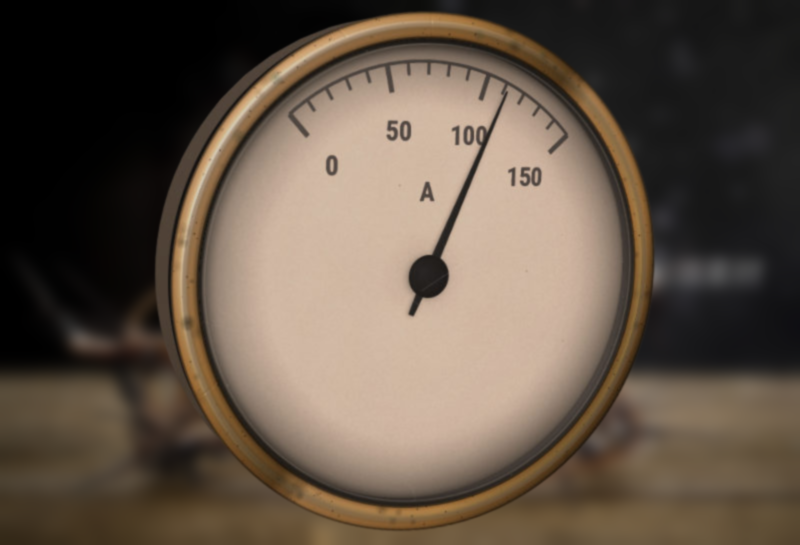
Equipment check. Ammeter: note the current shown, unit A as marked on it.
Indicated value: 110 A
